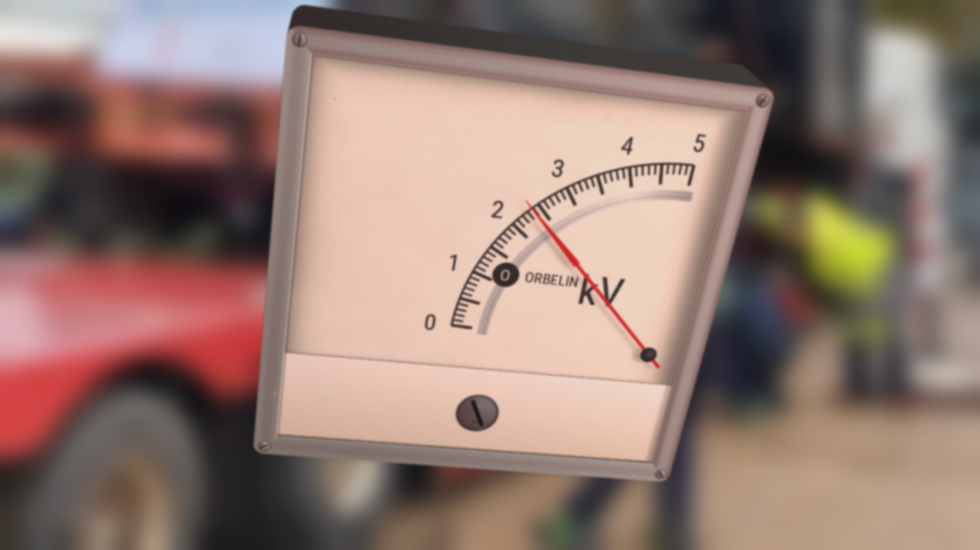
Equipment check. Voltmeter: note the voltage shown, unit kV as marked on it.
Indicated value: 2.4 kV
